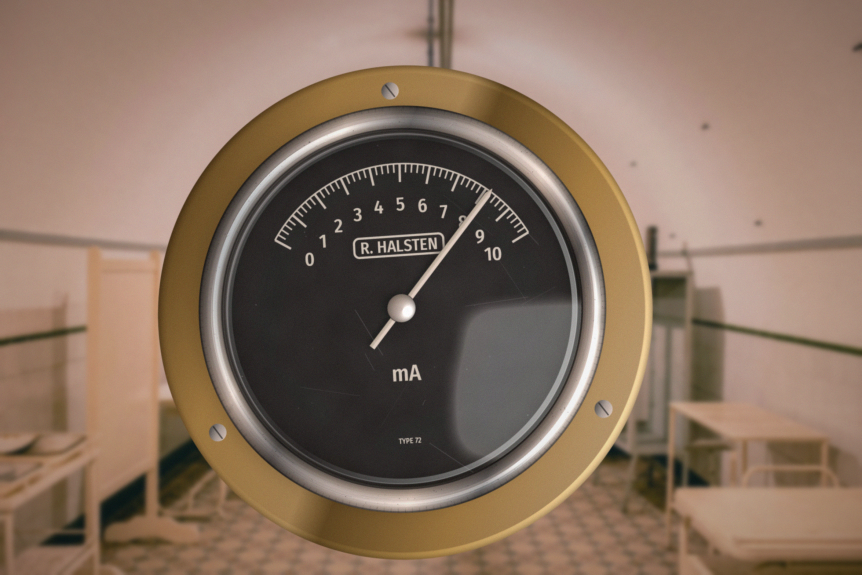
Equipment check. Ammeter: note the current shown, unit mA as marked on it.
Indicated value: 8.2 mA
